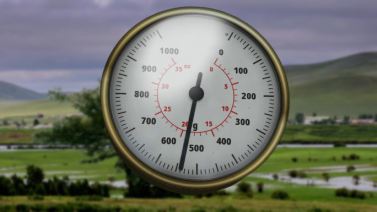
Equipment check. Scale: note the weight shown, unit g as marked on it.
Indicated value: 540 g
